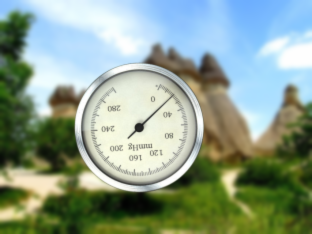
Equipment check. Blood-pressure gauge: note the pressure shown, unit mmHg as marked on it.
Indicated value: 20 mmHg
